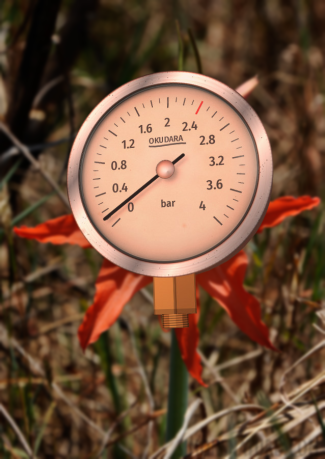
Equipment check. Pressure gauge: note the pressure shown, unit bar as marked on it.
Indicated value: 0.1 bar
